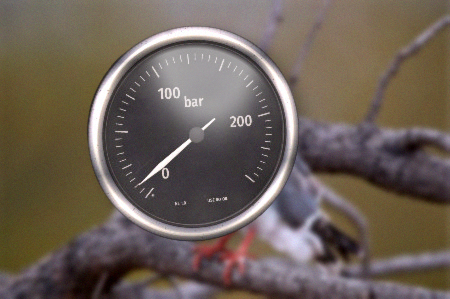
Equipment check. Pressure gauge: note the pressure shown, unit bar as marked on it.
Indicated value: 10 bar
